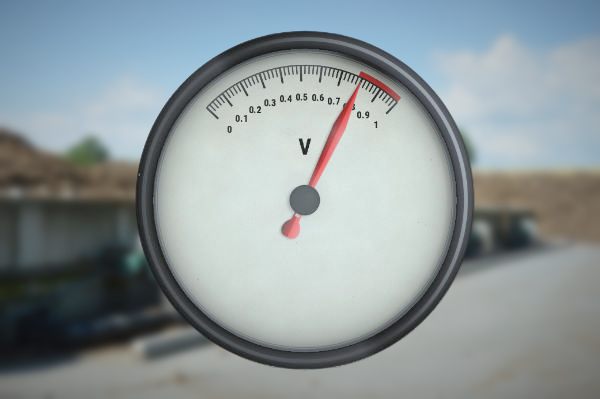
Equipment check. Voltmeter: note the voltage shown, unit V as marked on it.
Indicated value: 0.8 V
